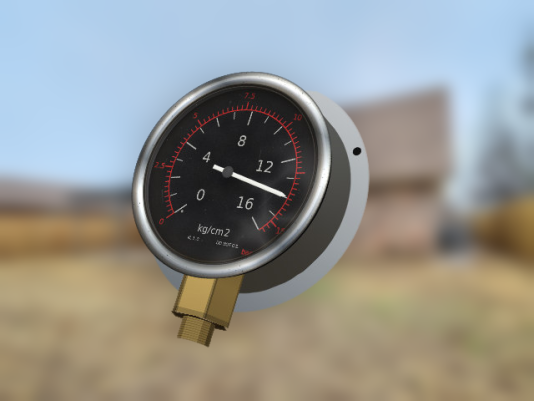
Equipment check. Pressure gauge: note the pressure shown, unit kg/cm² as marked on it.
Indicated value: 14 kg/cm²
